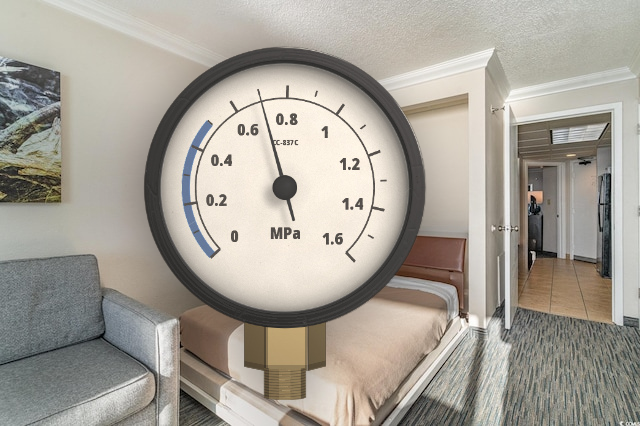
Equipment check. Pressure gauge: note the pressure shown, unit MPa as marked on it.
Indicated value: 0.7 MPa
